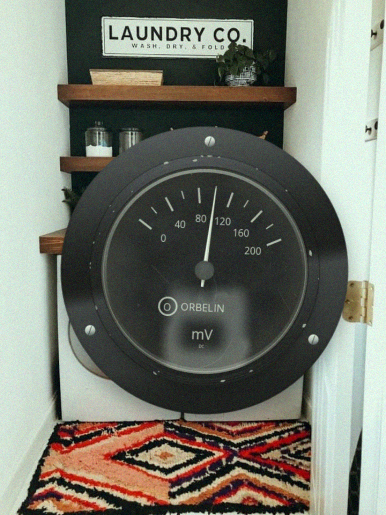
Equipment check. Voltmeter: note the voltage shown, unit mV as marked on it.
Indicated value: 100 mV
